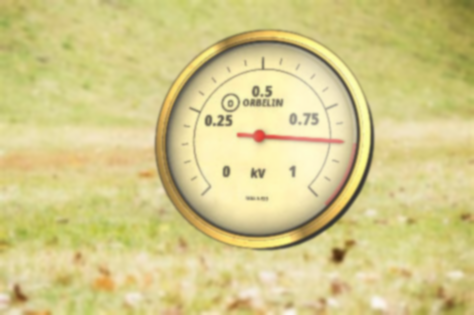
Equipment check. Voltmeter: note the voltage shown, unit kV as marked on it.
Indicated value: 0.85 kV
